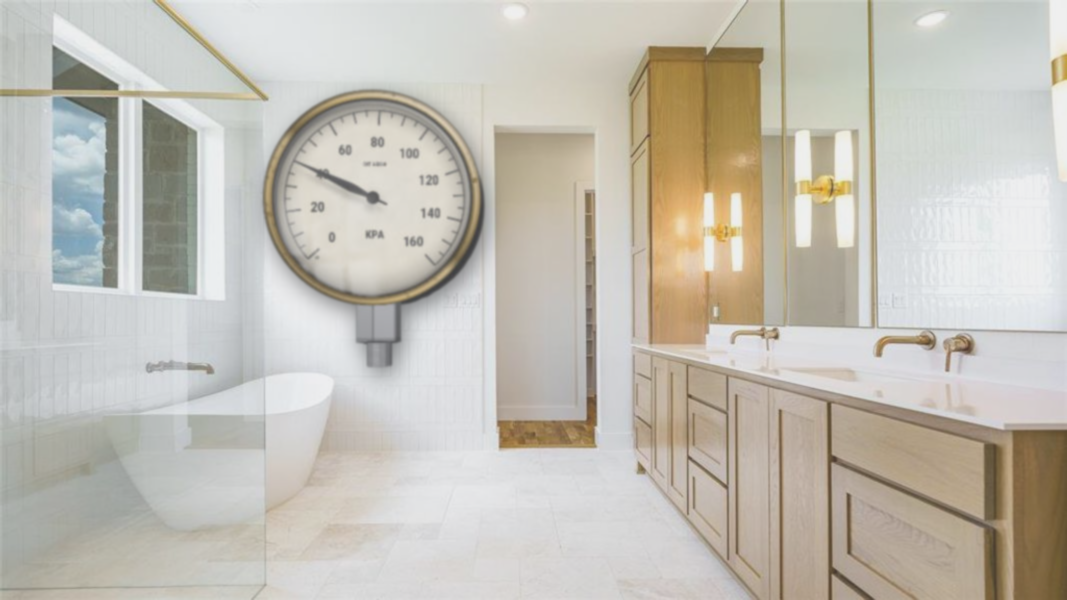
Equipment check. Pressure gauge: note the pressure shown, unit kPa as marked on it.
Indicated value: 40 kPa
